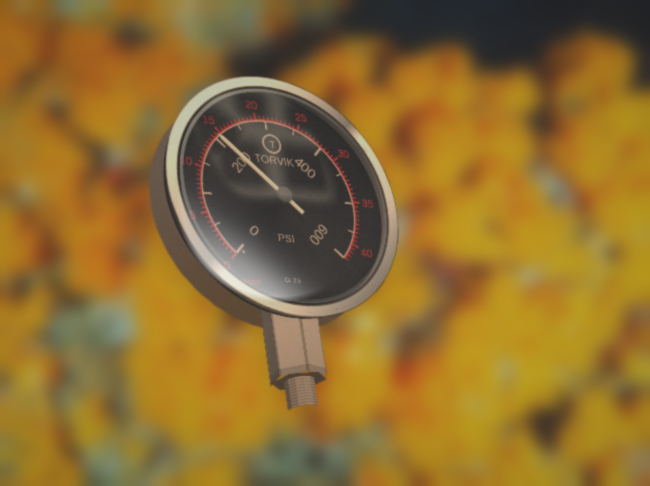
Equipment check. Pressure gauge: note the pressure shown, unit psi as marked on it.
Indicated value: 200 psi
